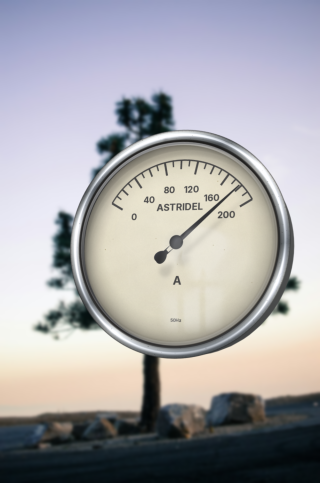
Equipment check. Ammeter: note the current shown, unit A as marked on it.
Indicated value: 180 A
